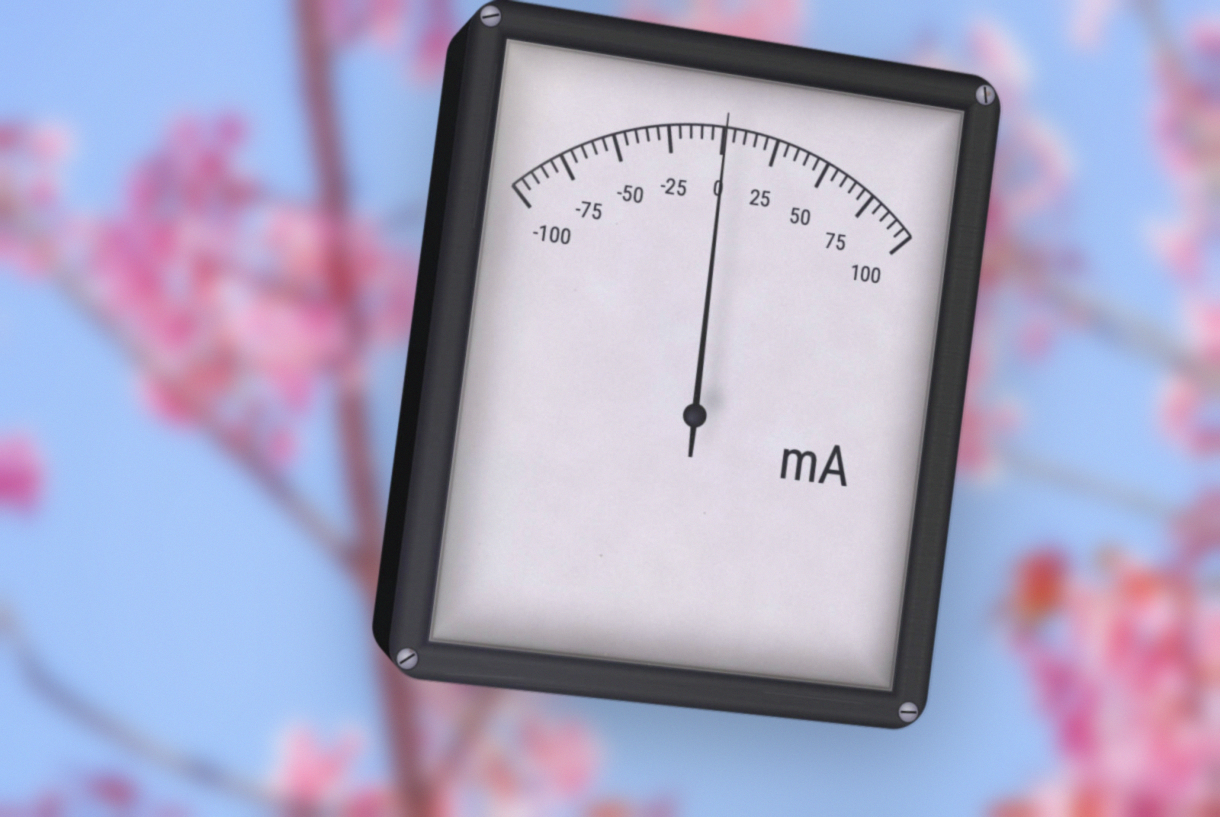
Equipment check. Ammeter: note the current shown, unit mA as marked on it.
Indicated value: 0 mA
